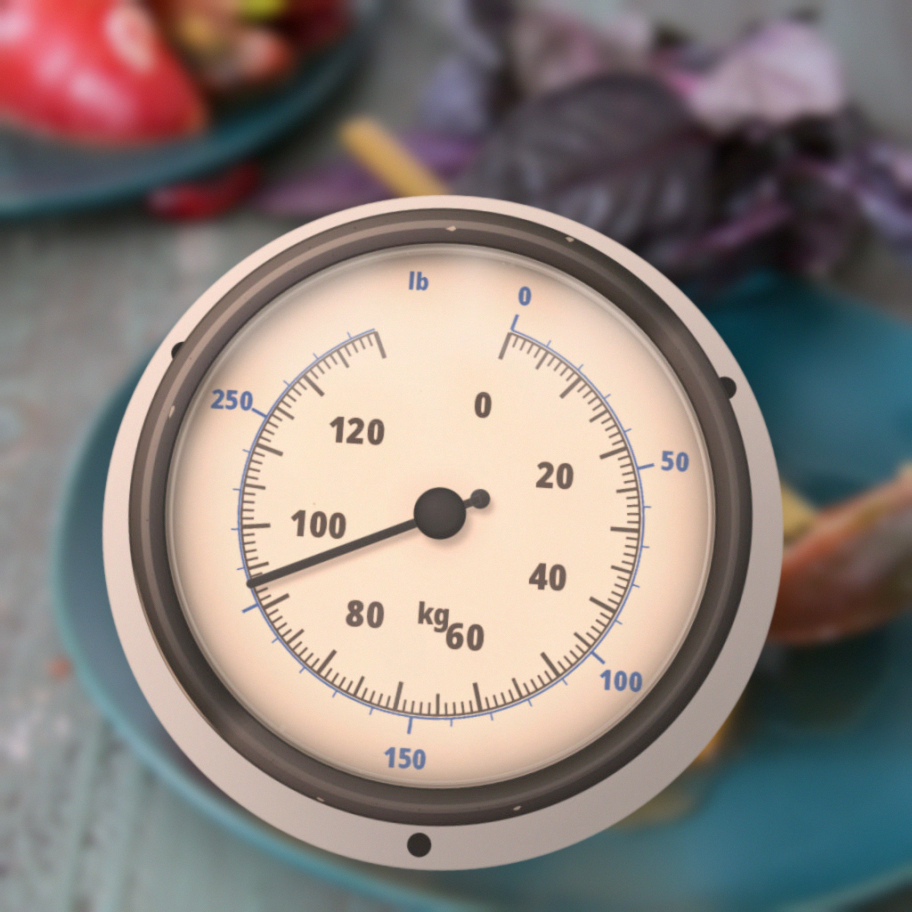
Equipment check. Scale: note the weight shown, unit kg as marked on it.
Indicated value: 93 kg
